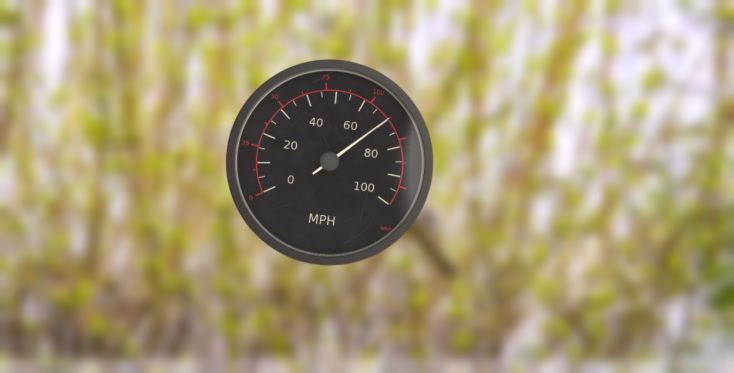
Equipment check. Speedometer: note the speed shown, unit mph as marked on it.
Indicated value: 70 mph
